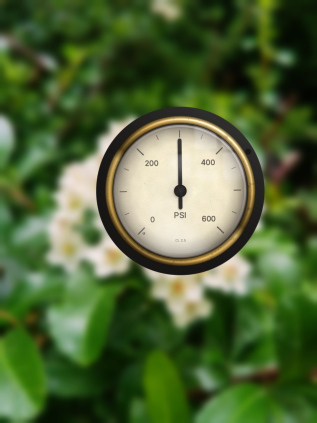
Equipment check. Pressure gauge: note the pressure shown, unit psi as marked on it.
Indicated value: 300 psi
